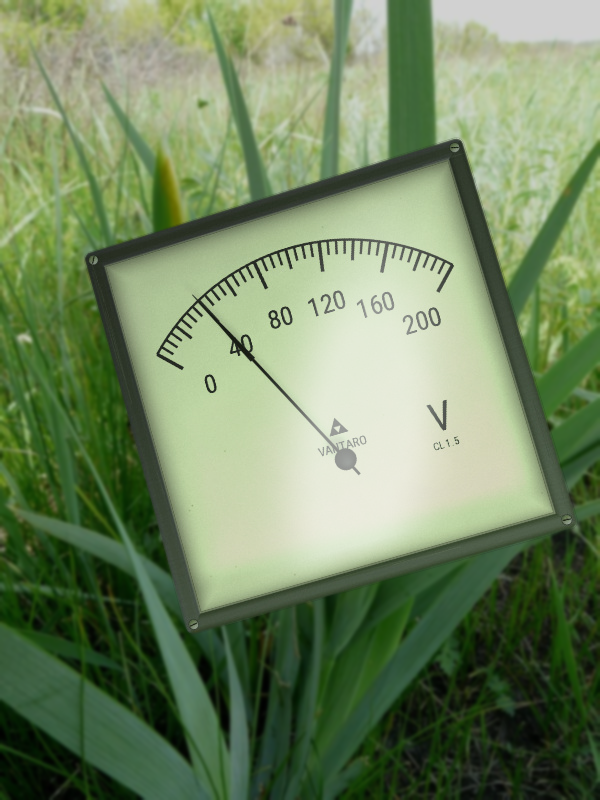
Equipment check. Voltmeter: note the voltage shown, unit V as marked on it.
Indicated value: 40 V
